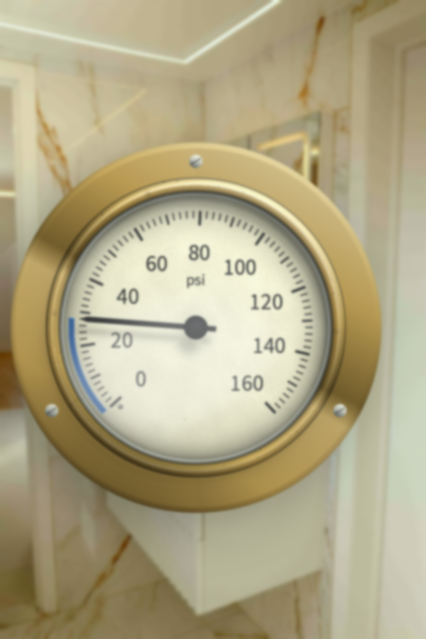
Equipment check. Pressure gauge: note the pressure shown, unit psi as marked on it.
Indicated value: 28 psi
